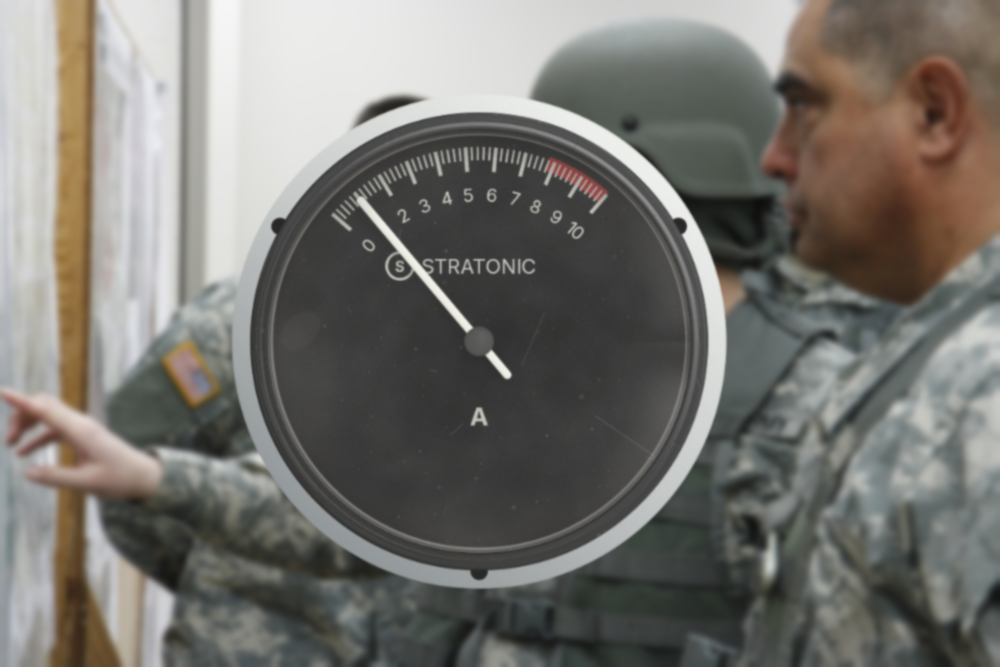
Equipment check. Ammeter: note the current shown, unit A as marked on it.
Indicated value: 1 A
